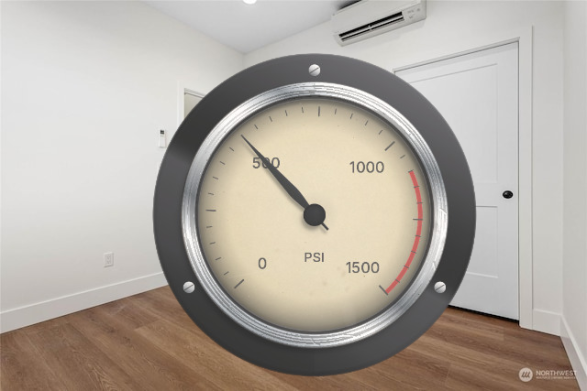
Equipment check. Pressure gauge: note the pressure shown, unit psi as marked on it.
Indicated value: 500 psi
